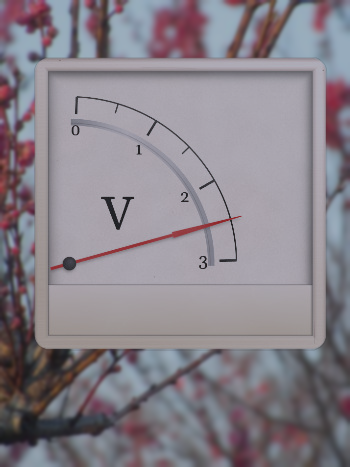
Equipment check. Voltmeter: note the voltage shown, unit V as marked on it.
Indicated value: 2.5 V
